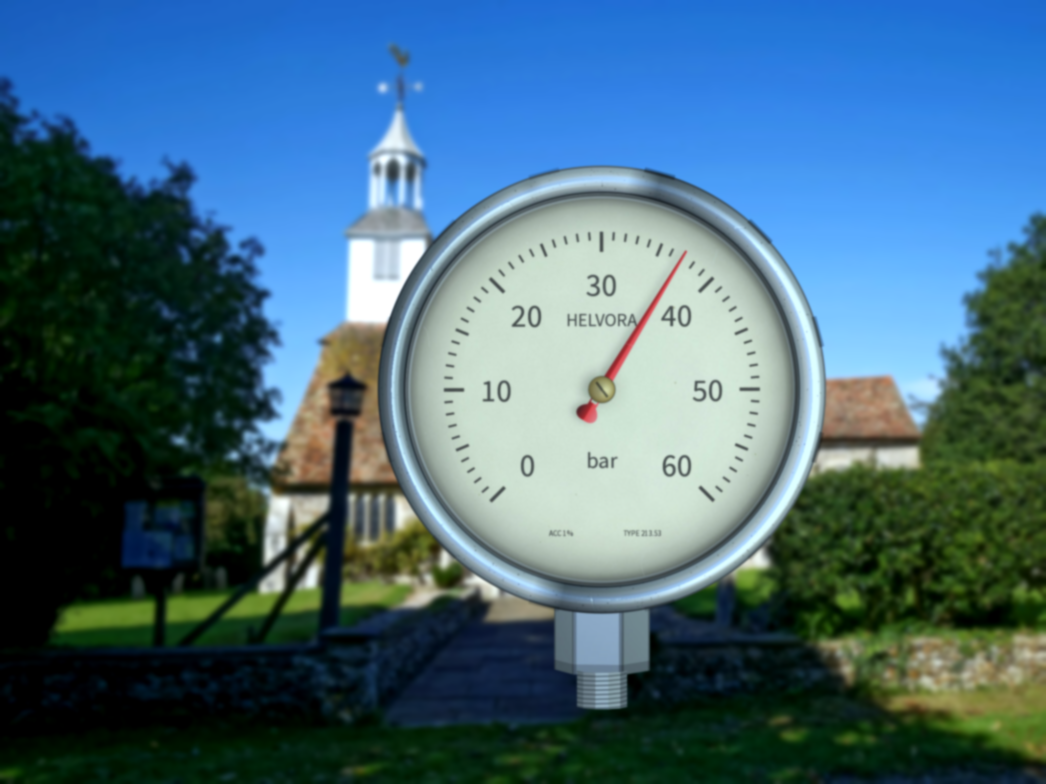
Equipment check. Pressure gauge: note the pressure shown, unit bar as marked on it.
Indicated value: 37 bar
